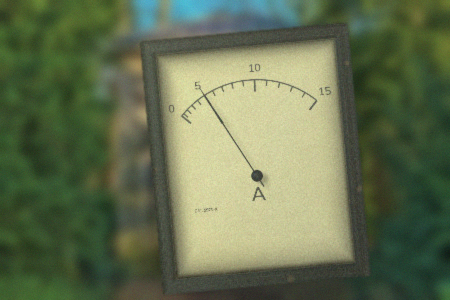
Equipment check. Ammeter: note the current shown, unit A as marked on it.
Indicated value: 5 A
